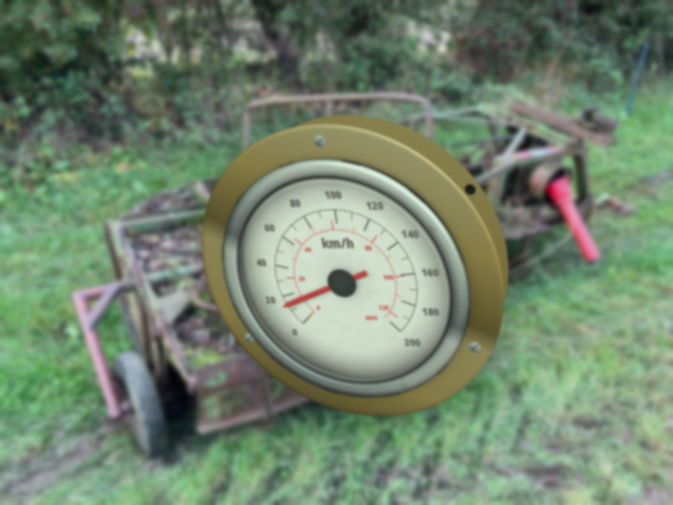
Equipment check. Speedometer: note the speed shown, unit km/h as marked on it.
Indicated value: 15 km/h
